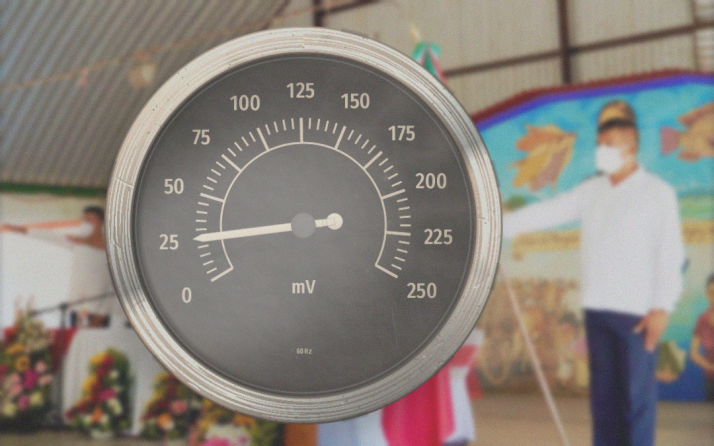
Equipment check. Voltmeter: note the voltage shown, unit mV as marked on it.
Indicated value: 25 mV
